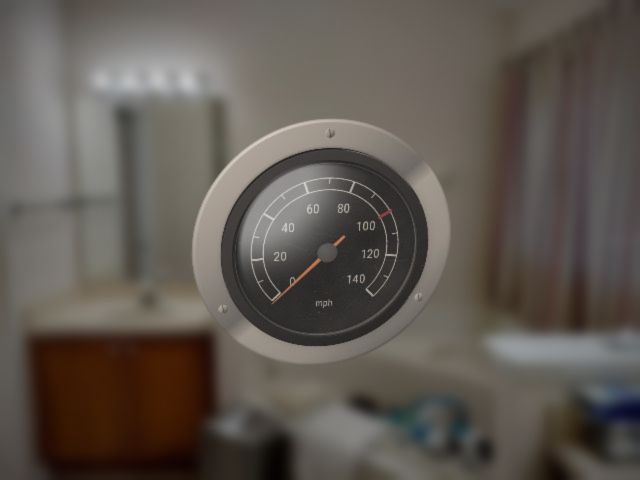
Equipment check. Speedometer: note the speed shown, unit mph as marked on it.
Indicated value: 0 mph
